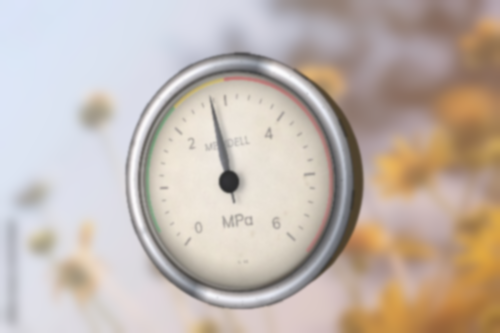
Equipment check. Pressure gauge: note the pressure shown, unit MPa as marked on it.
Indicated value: 2.8 MPa
